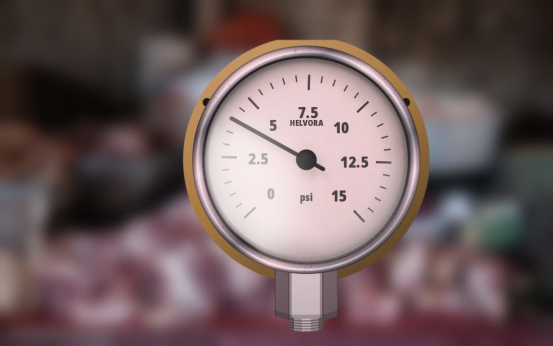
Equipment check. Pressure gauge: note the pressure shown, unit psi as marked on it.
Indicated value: 4 psi
